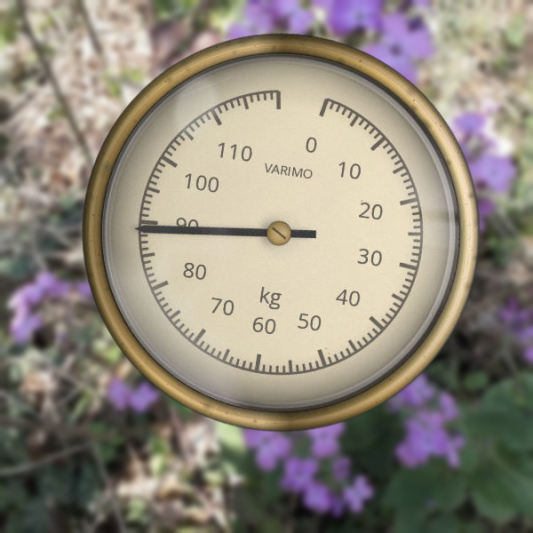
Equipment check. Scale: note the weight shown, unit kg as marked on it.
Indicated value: 89 kg
